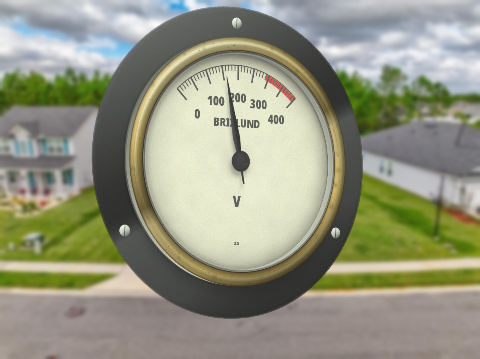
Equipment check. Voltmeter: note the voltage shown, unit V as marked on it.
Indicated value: 150 V
